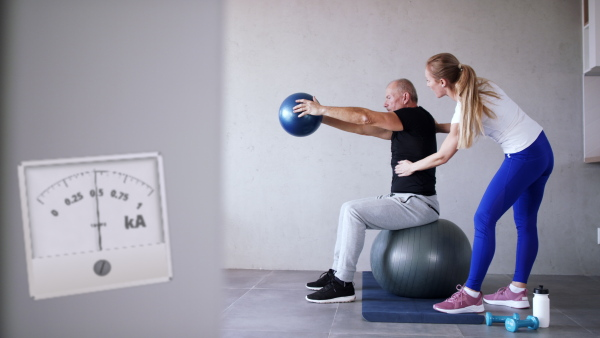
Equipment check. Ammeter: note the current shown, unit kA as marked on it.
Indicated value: 0.5 kA
